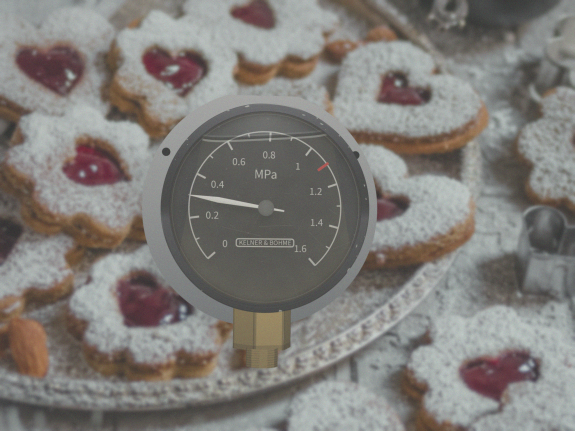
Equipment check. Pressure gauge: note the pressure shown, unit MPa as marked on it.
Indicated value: 0.3 MPa
